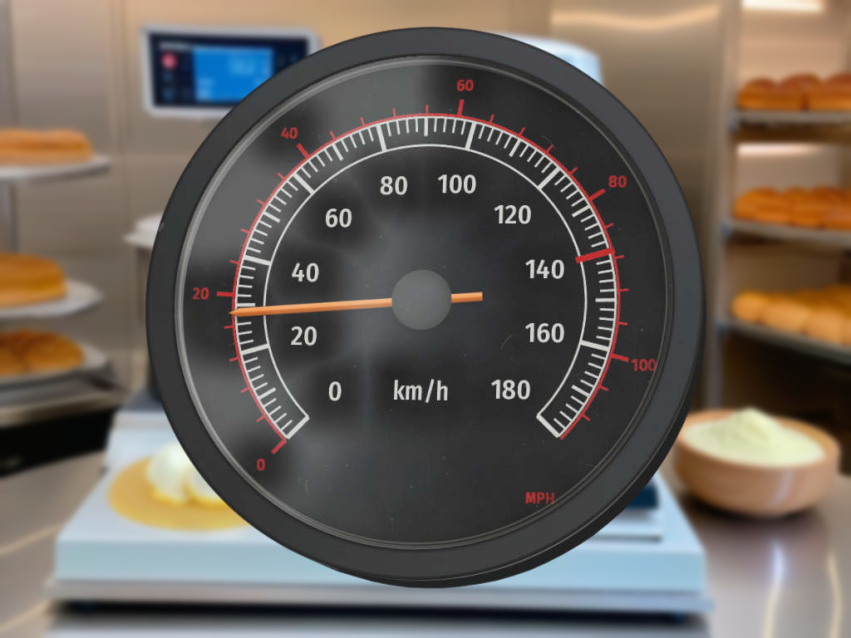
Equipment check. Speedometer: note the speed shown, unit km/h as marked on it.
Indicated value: 28 km/h
